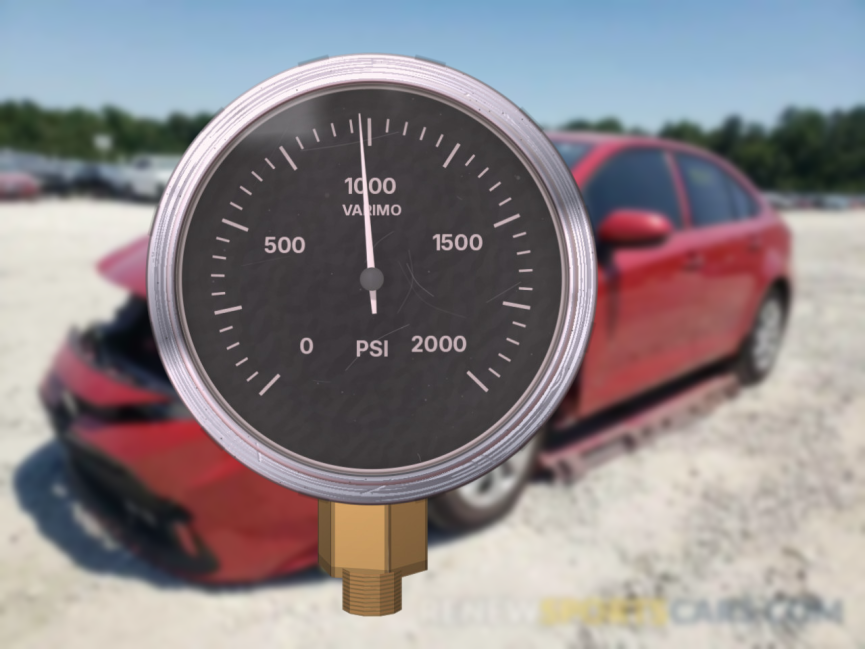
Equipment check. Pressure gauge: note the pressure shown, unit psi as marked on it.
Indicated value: 975 psi
